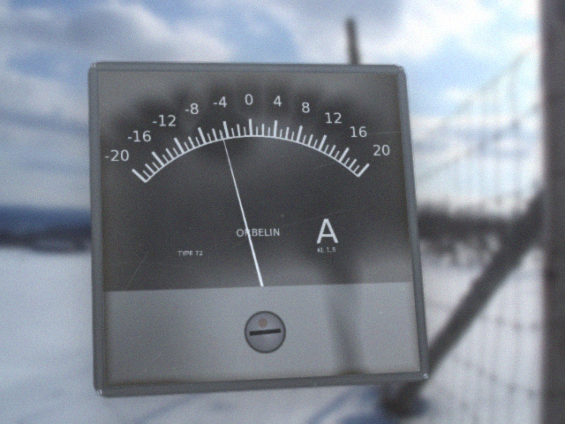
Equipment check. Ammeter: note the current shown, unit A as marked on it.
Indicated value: -5 A
